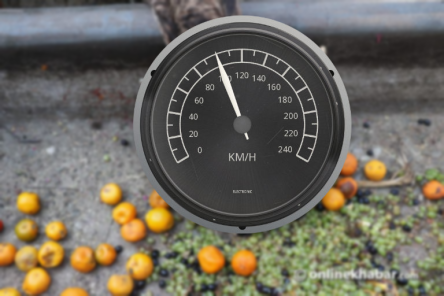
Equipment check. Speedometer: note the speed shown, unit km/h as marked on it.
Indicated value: 100 km/h
